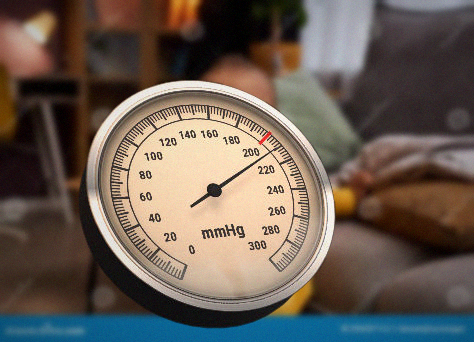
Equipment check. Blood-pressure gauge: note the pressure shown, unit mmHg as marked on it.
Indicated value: 210 mmHg
